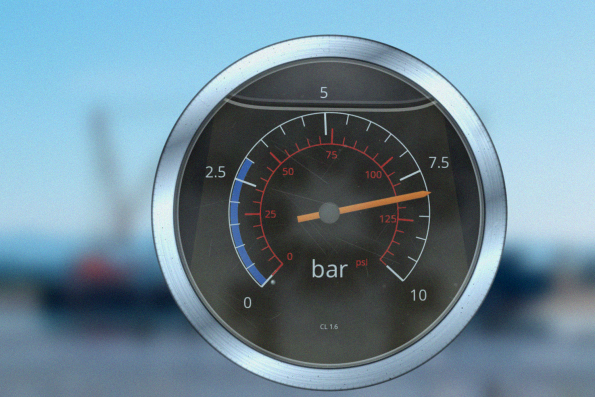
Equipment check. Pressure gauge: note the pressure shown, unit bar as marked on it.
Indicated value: 8 bar
